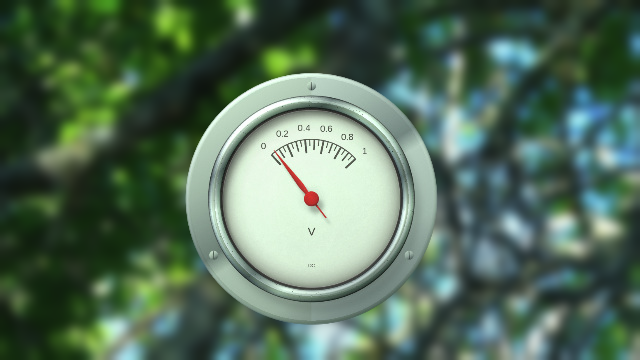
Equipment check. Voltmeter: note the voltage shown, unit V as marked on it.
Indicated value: 0.05 V
